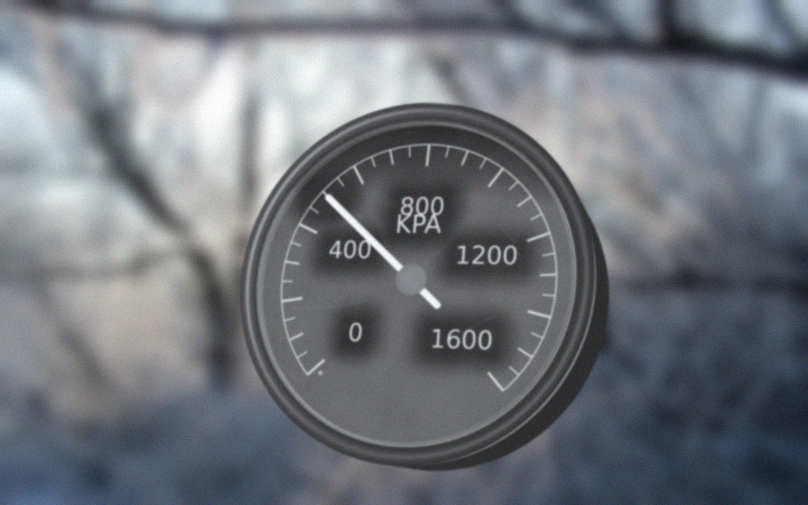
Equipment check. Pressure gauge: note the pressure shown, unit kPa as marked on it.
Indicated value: 500 kPa
